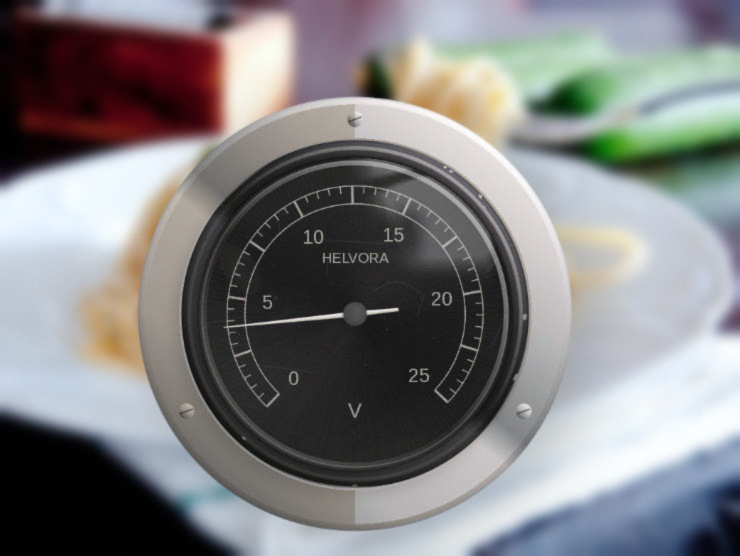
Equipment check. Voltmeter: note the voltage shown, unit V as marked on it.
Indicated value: 3.75 V
